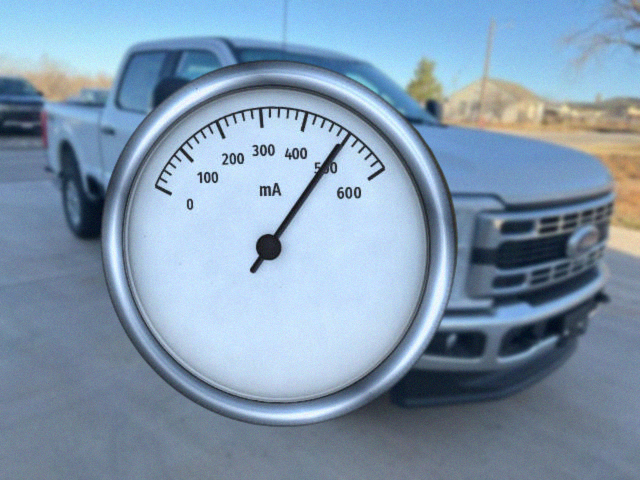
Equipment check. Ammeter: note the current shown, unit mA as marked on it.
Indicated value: 500 mA
